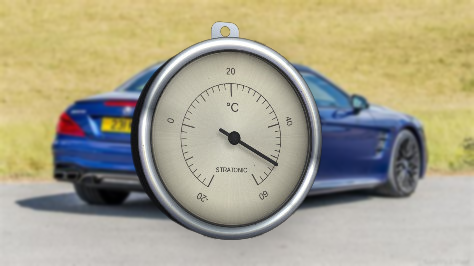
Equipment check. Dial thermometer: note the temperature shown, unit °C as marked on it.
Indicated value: 52 °C
